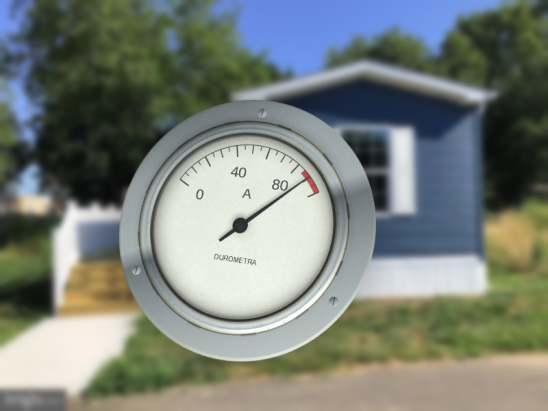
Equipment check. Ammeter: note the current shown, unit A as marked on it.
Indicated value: 90 A
